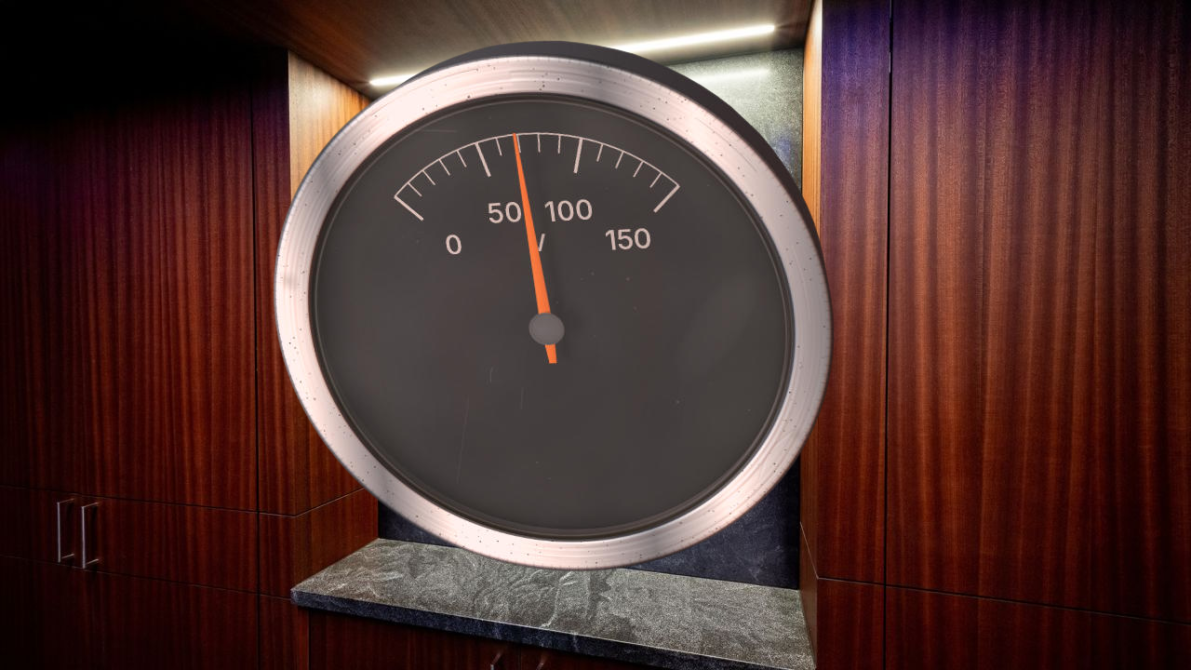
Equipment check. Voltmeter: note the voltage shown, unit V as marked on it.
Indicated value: 70 V
